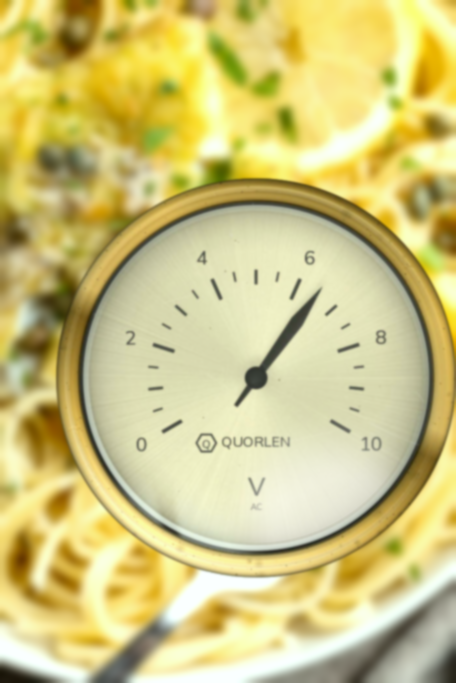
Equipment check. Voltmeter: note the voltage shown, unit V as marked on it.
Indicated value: 6.5 V
